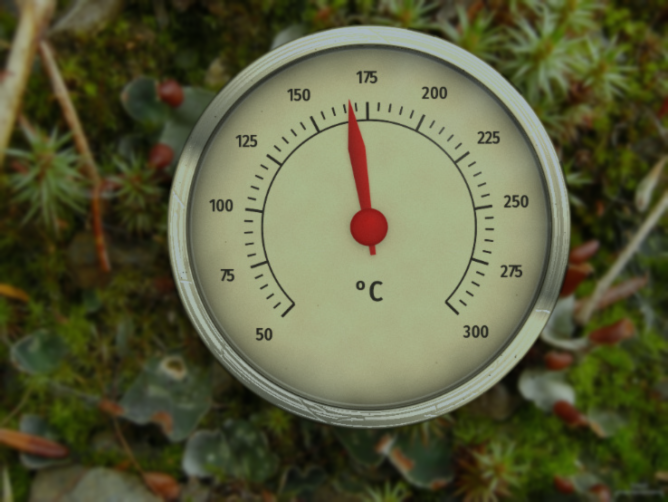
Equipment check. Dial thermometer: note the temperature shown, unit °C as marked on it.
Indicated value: 167.5 °C
